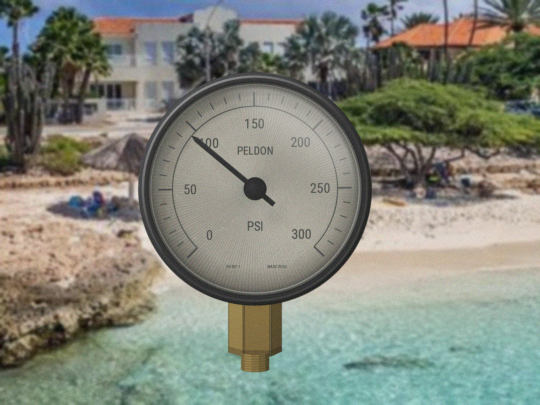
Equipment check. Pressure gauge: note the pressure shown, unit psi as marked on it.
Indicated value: 95 psi
